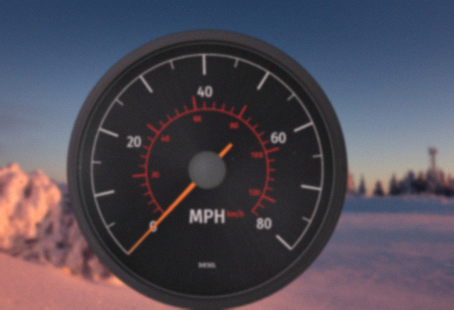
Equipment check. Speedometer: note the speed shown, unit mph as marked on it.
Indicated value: 0 mph
